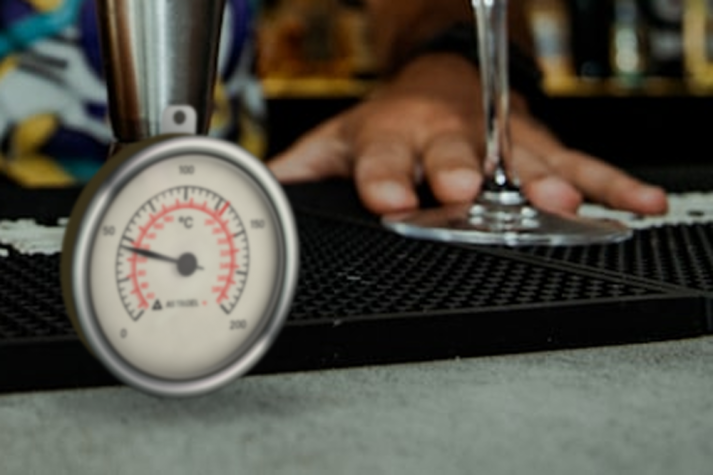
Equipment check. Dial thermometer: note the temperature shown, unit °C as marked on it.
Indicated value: 45 °C
